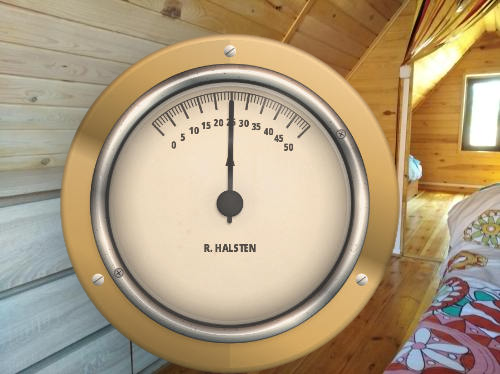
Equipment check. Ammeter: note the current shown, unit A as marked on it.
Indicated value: 25 A
